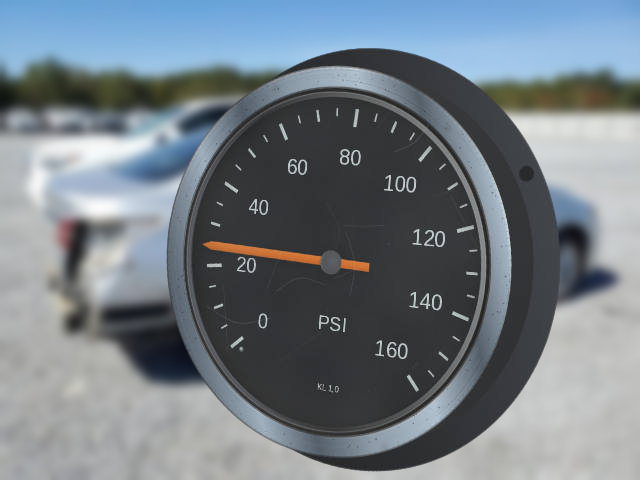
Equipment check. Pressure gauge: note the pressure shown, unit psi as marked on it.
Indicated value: 25 psi
